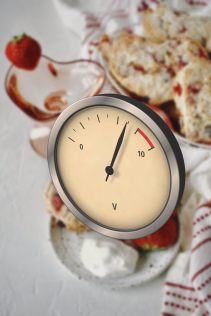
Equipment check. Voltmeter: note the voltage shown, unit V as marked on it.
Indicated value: 7 V
